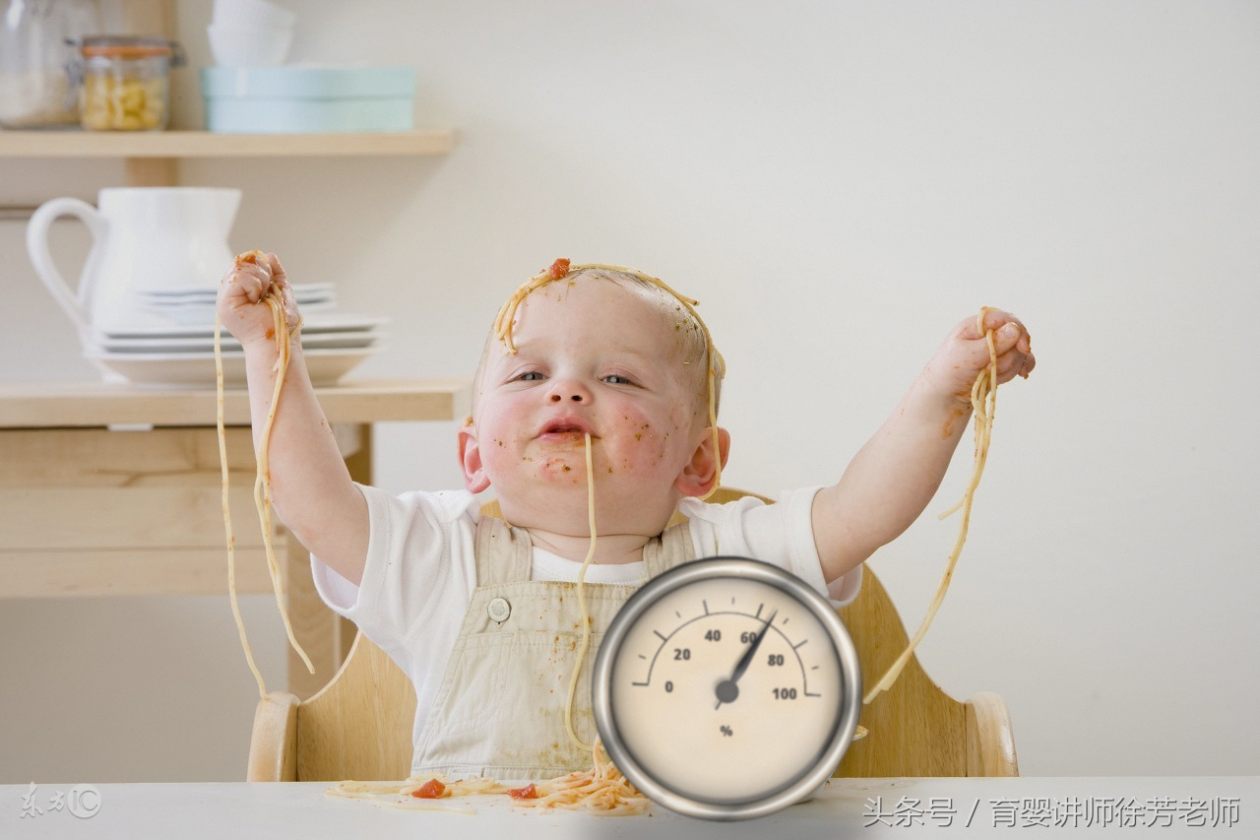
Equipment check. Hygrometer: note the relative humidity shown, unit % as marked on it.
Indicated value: 65 %
